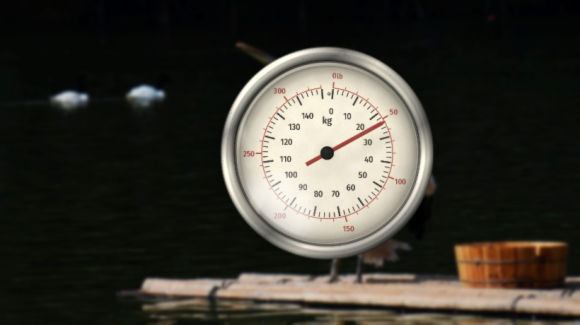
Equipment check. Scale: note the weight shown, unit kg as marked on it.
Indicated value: 24 kg
